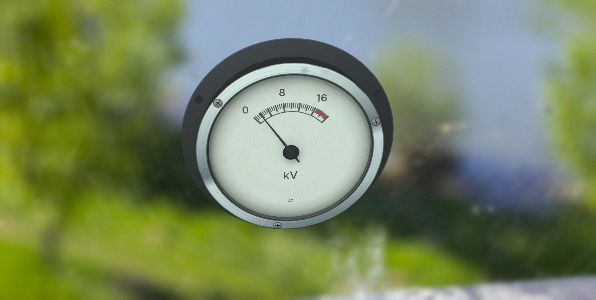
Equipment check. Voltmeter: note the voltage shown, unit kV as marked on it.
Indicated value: 2 kV
